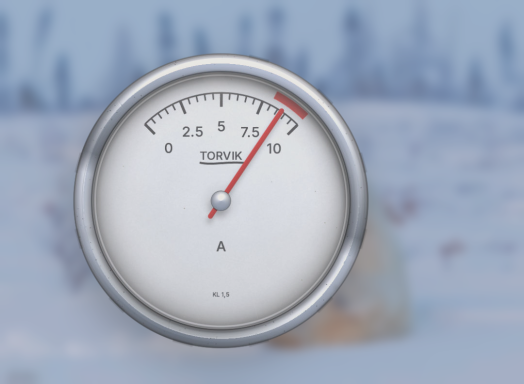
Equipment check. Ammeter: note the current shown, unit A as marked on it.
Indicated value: 8.75 A
